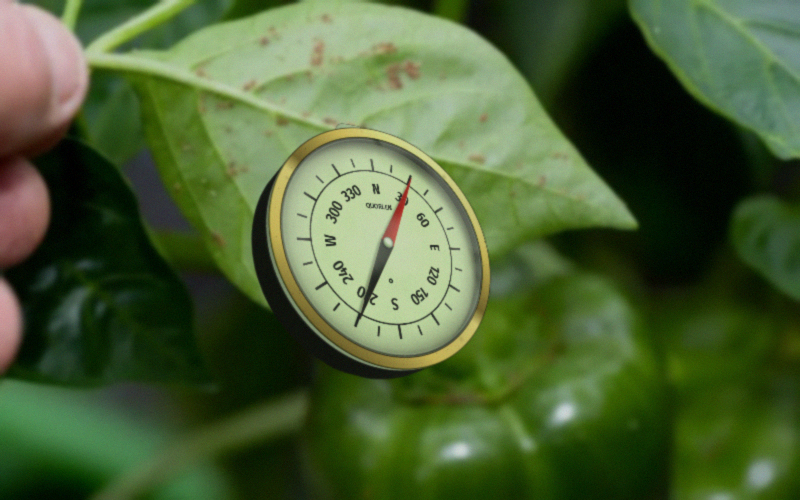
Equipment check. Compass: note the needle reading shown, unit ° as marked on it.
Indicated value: 30 °
